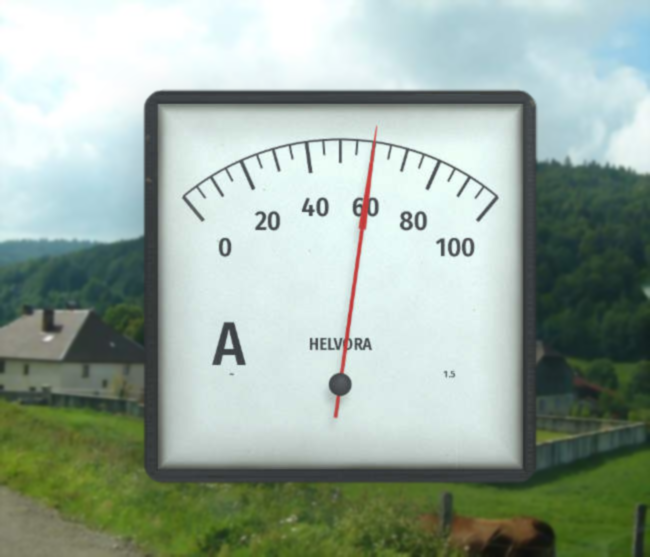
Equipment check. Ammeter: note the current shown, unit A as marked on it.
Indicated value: 60 A
